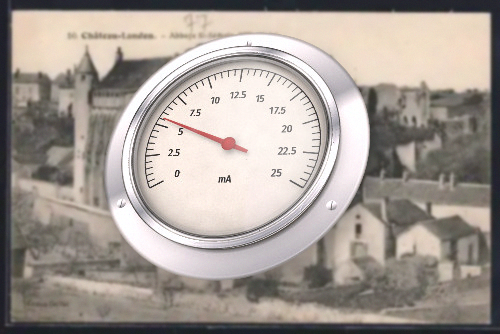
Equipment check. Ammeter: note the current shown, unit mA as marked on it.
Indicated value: 5.5 mA
